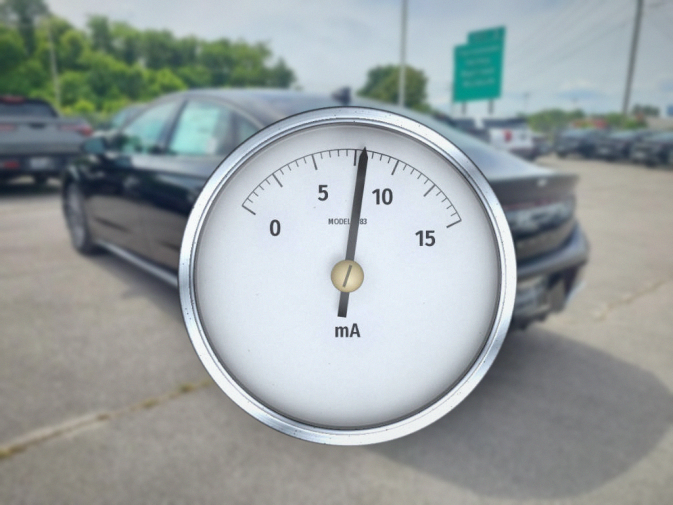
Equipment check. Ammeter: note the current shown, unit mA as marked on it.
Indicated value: 8 mA
